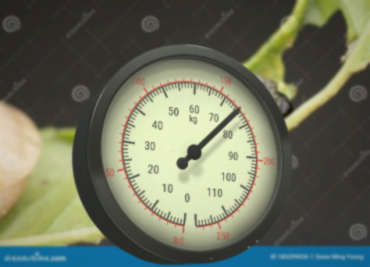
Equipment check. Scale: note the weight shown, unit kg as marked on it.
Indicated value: 75 kg
